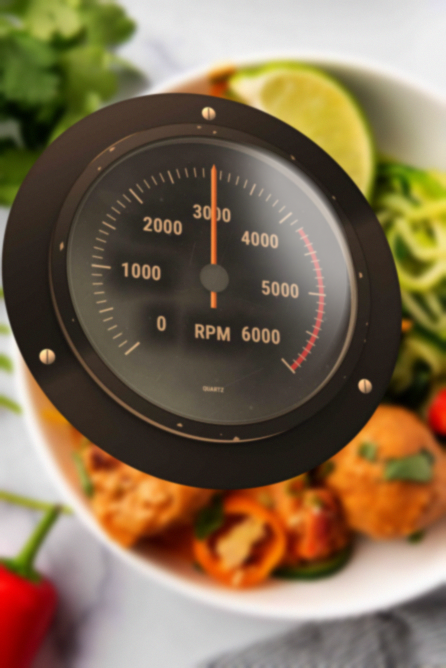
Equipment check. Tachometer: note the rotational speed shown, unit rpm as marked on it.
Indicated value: 3000 rpm
